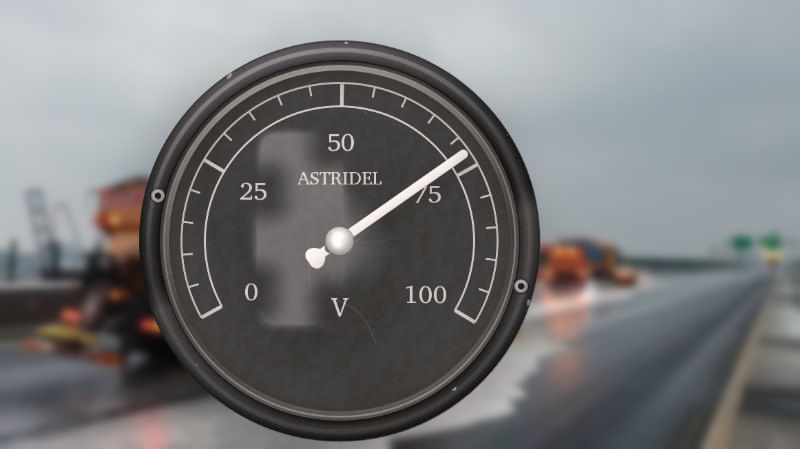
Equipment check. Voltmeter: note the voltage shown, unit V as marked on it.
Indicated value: 72.5 V
